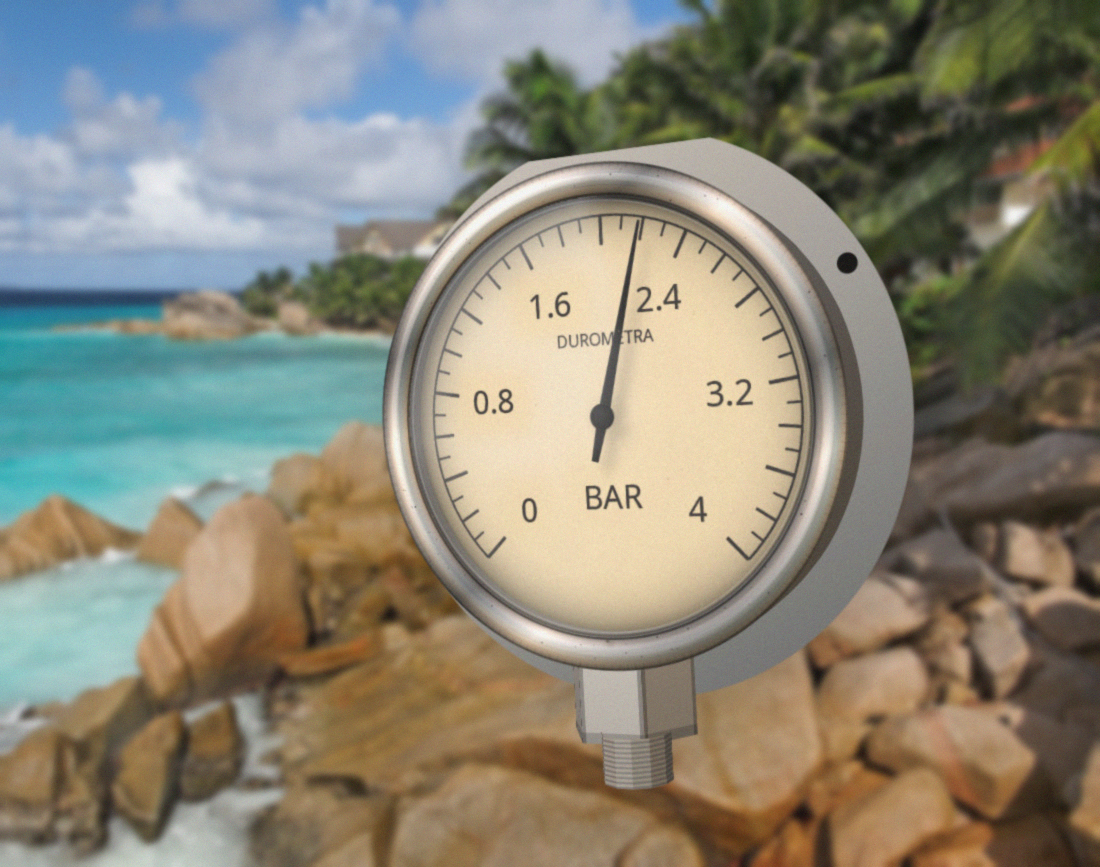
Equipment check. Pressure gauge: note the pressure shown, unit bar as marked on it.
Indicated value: 2.2 bar
